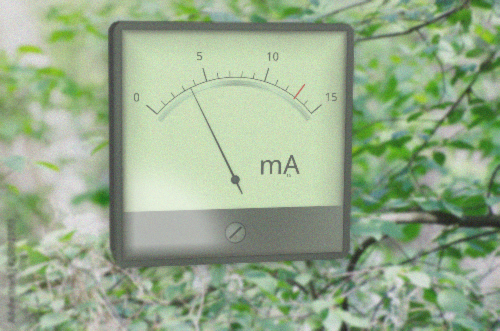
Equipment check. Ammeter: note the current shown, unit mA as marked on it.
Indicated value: 3.5 mA
